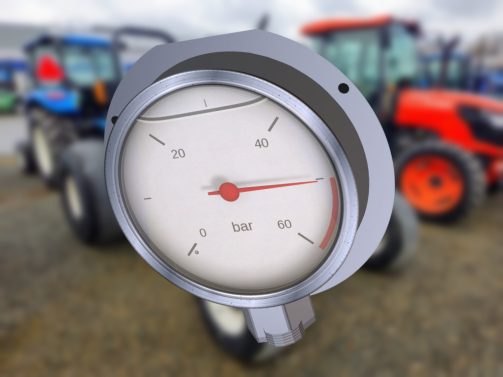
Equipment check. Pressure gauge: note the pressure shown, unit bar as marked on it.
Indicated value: 50 bar
